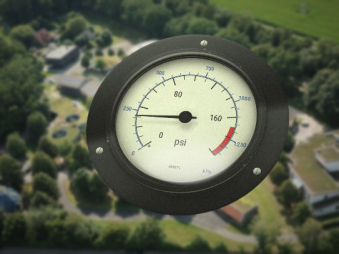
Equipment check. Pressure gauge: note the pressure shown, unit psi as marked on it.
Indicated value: 30 psi
